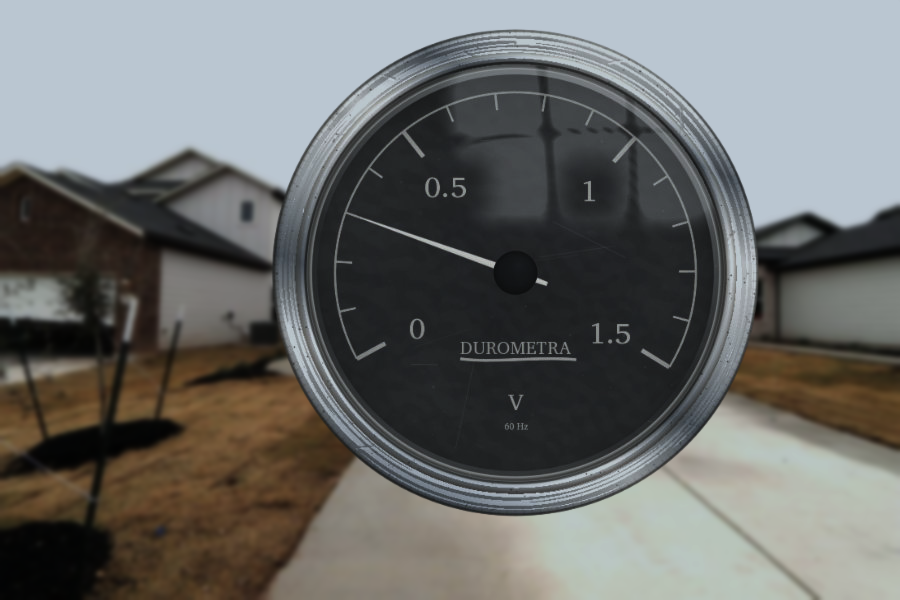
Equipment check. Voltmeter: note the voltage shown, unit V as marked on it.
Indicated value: 0.3 V
